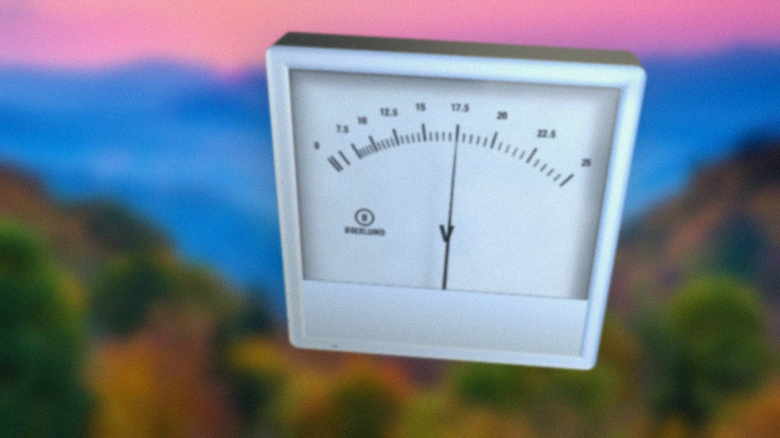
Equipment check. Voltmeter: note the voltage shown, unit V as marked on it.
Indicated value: 17.5 V
